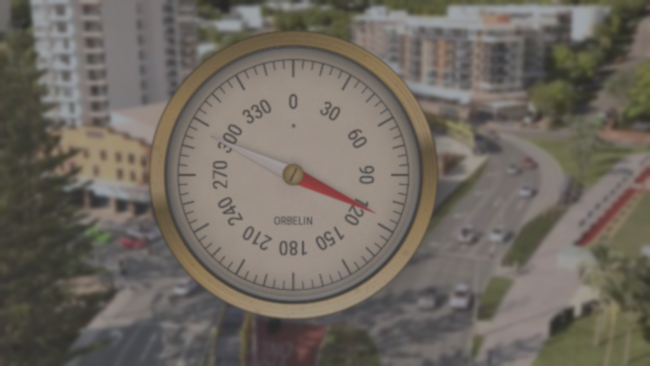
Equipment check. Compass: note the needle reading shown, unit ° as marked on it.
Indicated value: 115 °
